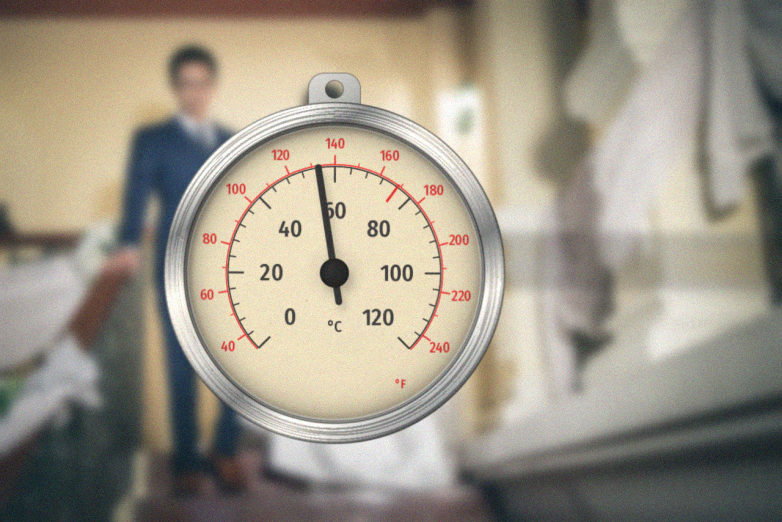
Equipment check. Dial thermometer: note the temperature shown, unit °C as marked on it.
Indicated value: 56 °C
